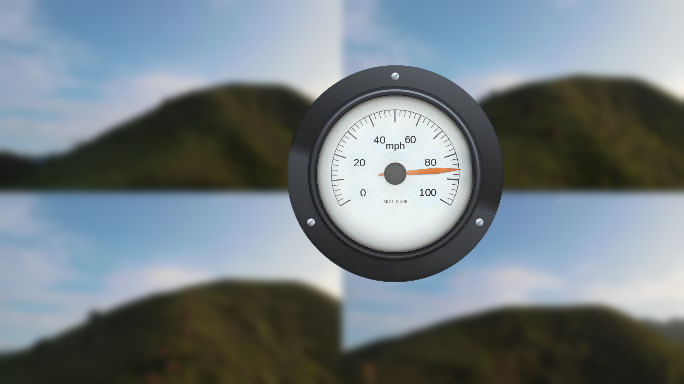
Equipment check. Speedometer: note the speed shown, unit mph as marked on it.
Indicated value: 86 mph
